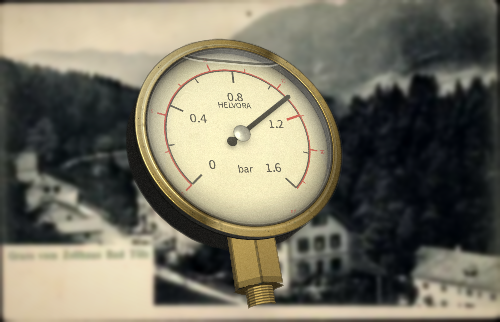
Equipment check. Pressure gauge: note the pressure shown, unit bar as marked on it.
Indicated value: 1.1 bar
